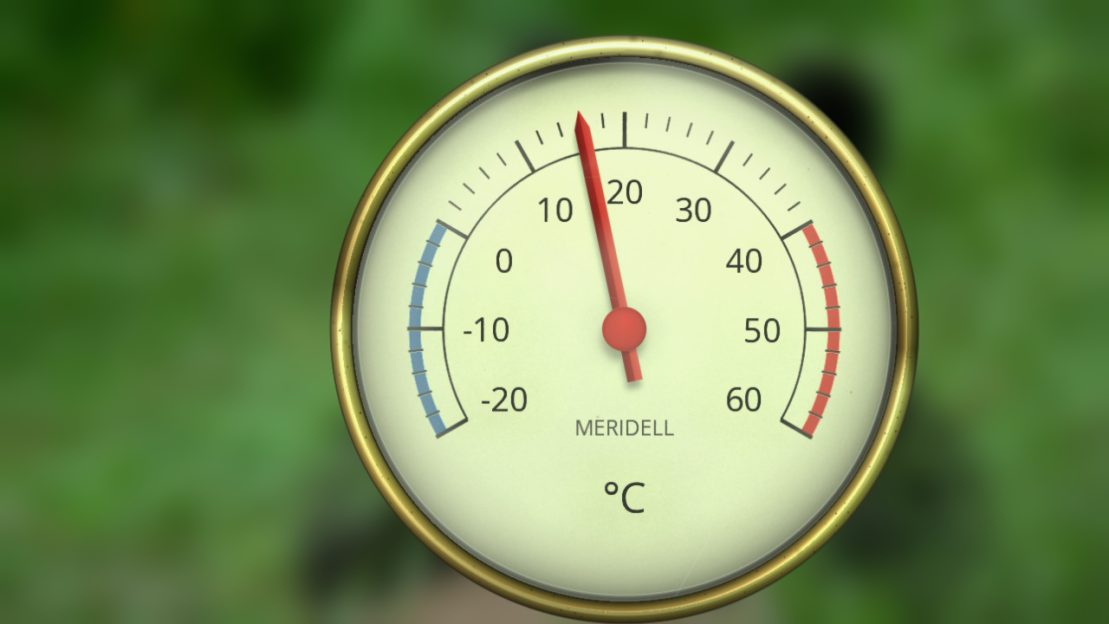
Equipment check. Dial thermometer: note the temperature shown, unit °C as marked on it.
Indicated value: 16 °C
